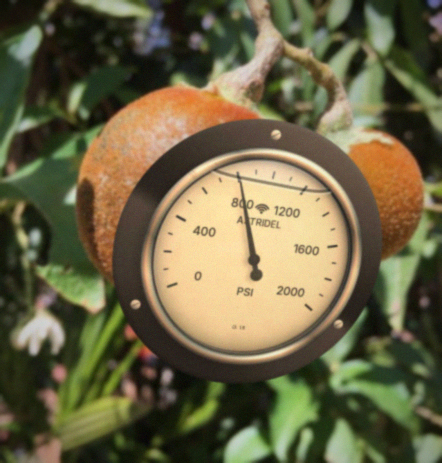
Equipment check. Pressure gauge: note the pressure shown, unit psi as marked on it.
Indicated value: 800 psi
